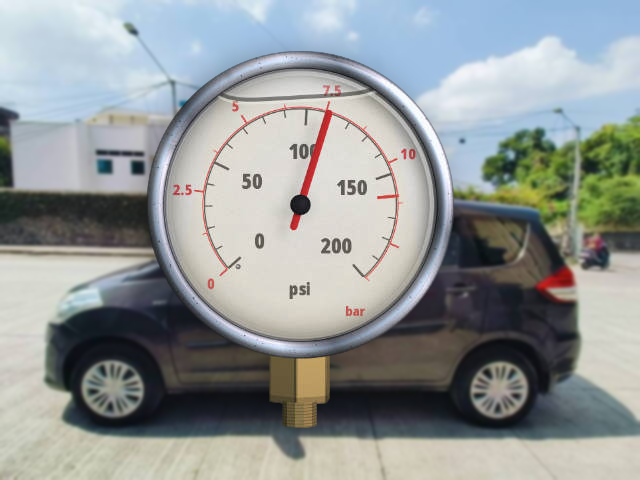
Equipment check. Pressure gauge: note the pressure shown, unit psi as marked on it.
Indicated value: 110 psi
